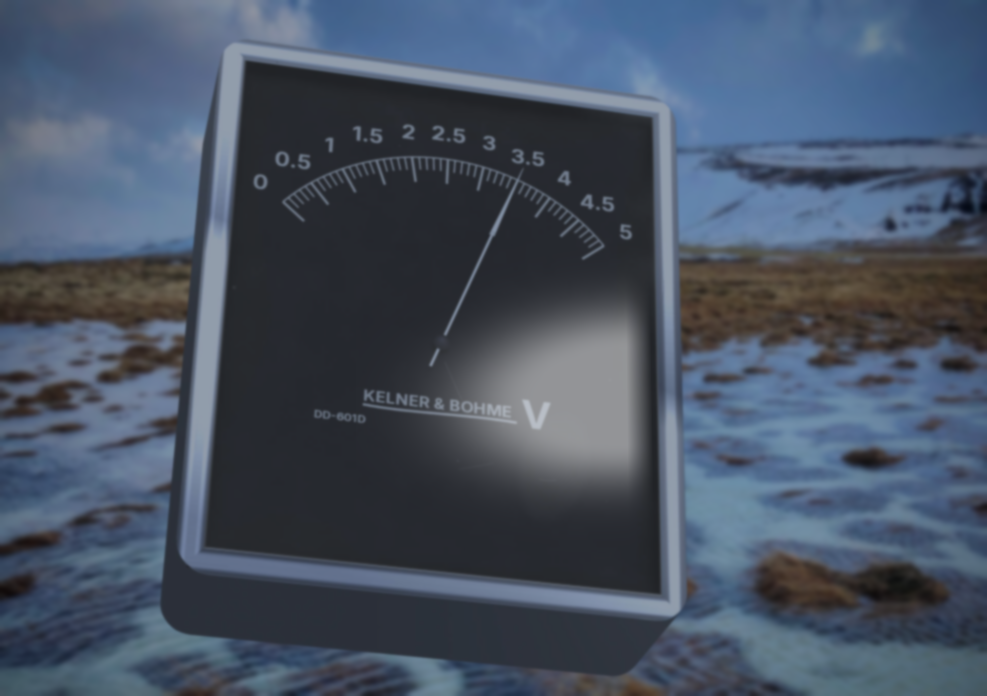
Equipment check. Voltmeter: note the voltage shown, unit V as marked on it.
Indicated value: 3.5 V
